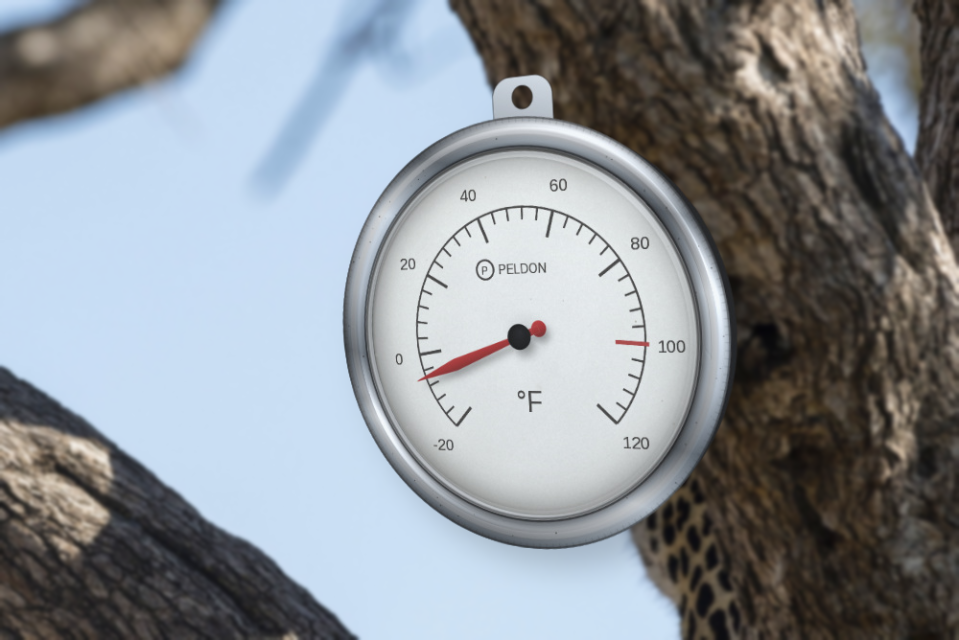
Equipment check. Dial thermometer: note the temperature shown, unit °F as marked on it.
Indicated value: -6 °F
